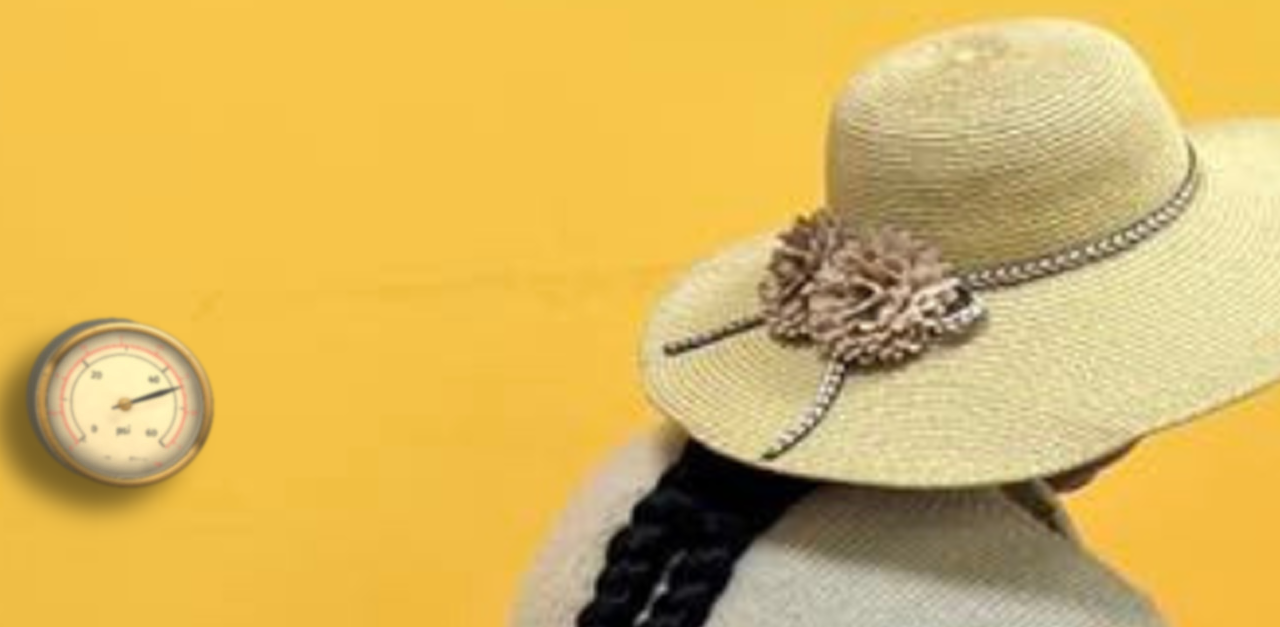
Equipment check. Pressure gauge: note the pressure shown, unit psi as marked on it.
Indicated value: 45 psi
